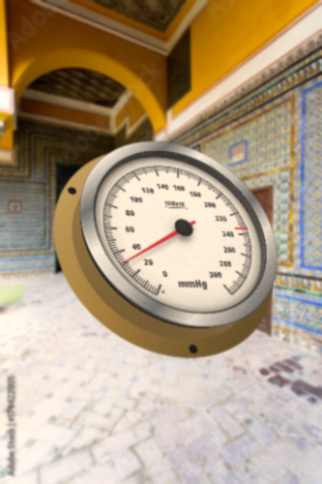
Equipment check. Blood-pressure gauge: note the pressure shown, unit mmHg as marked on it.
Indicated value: 30 mmHg
